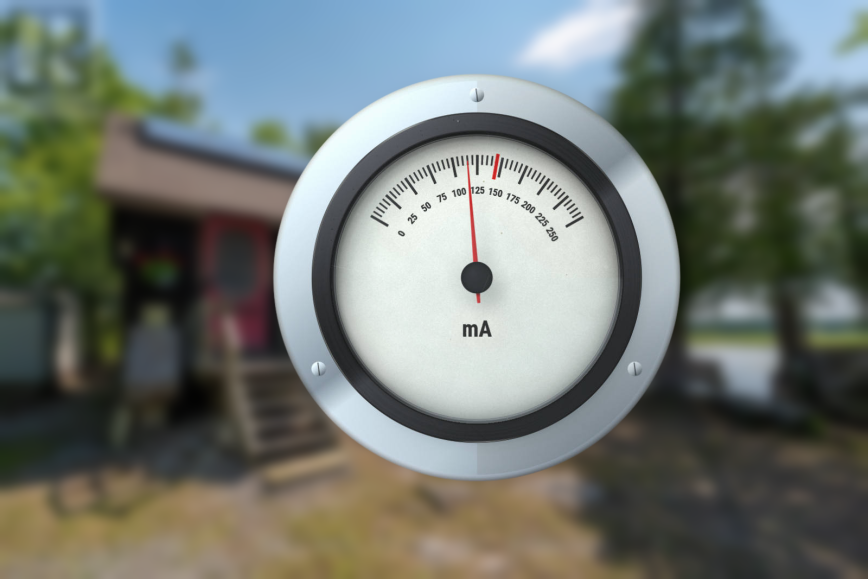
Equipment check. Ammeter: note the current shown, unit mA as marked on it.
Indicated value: 115 mA
